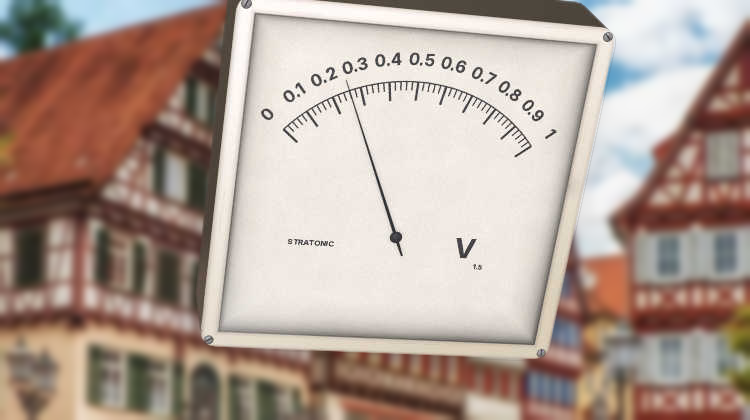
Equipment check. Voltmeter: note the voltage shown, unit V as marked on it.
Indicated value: 0.26 V
